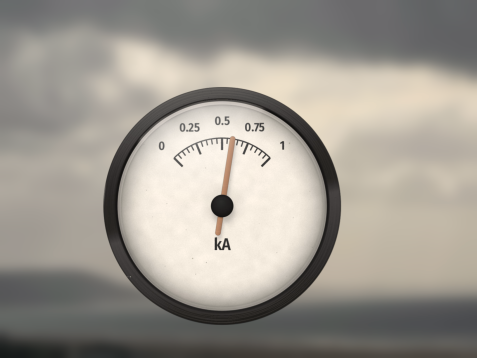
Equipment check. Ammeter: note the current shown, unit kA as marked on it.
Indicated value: 0.6 kA
